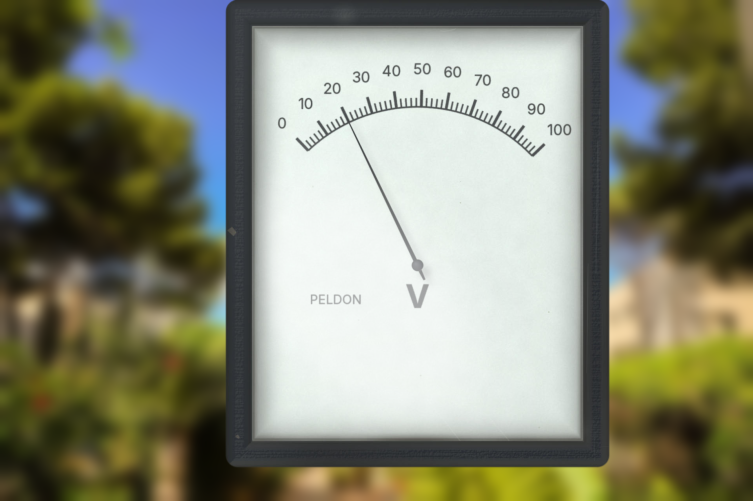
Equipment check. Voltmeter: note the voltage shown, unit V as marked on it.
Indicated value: 20 V
